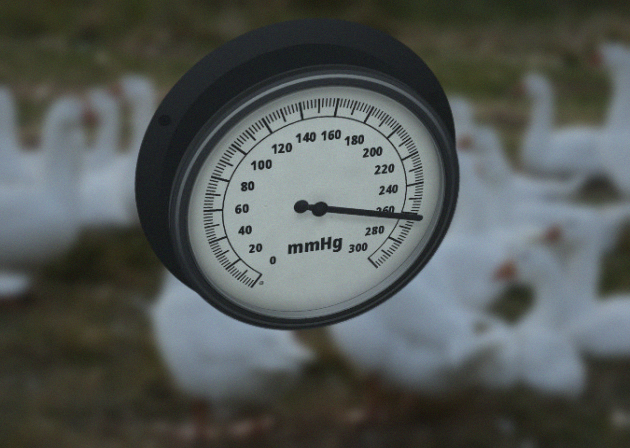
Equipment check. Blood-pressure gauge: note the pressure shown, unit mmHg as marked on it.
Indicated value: 260 mmHg
